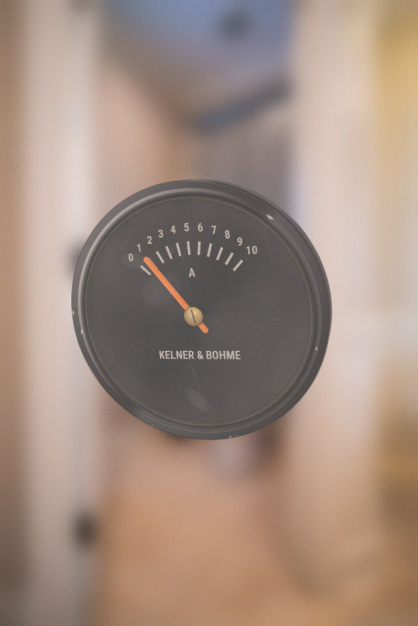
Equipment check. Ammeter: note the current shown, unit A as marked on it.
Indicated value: 1 A
